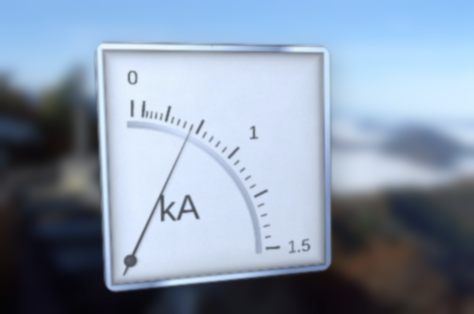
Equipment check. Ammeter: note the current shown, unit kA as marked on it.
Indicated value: 0.7 kA
